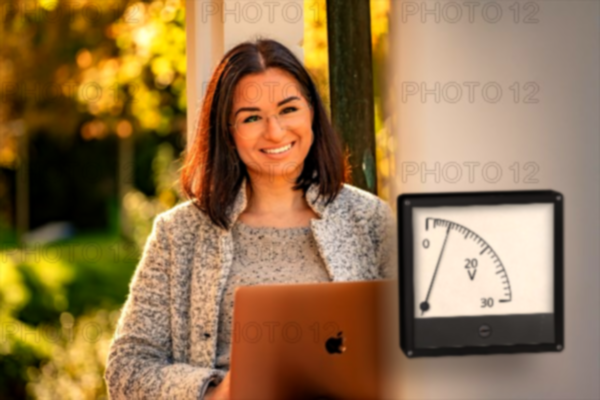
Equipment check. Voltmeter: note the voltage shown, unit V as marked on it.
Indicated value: 10 V
